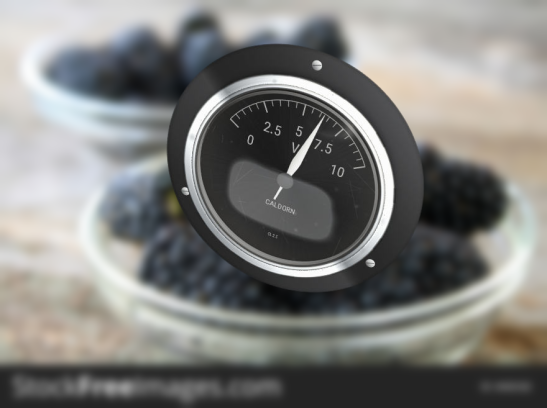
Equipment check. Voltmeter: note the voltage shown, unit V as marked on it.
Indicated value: 6.25 V
